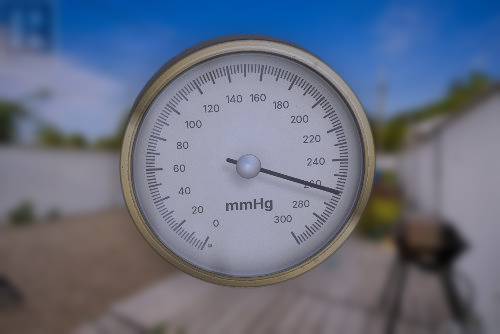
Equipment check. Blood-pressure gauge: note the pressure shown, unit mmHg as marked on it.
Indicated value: 260 mmHg
